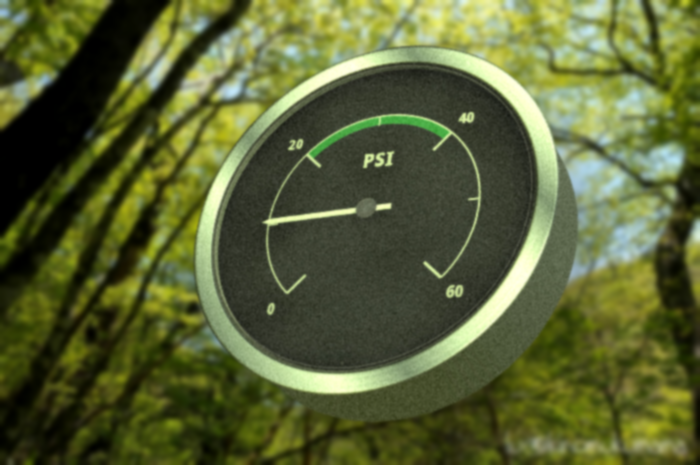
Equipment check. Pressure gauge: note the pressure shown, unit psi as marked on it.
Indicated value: 10 psi
